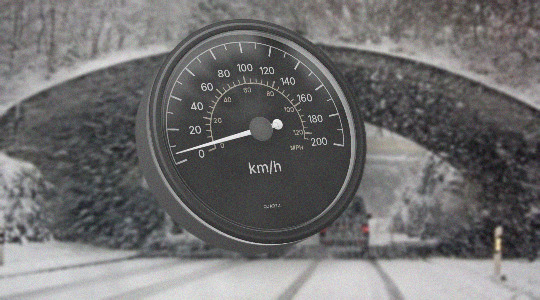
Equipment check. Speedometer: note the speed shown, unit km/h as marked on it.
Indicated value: 5 km/h
